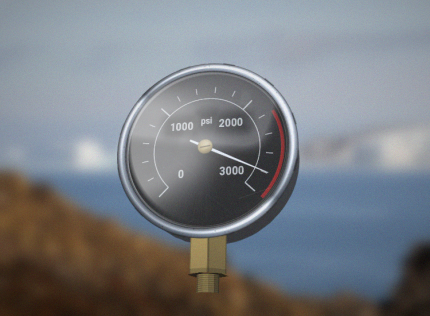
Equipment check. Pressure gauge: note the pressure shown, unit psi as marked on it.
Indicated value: 2800 psi
